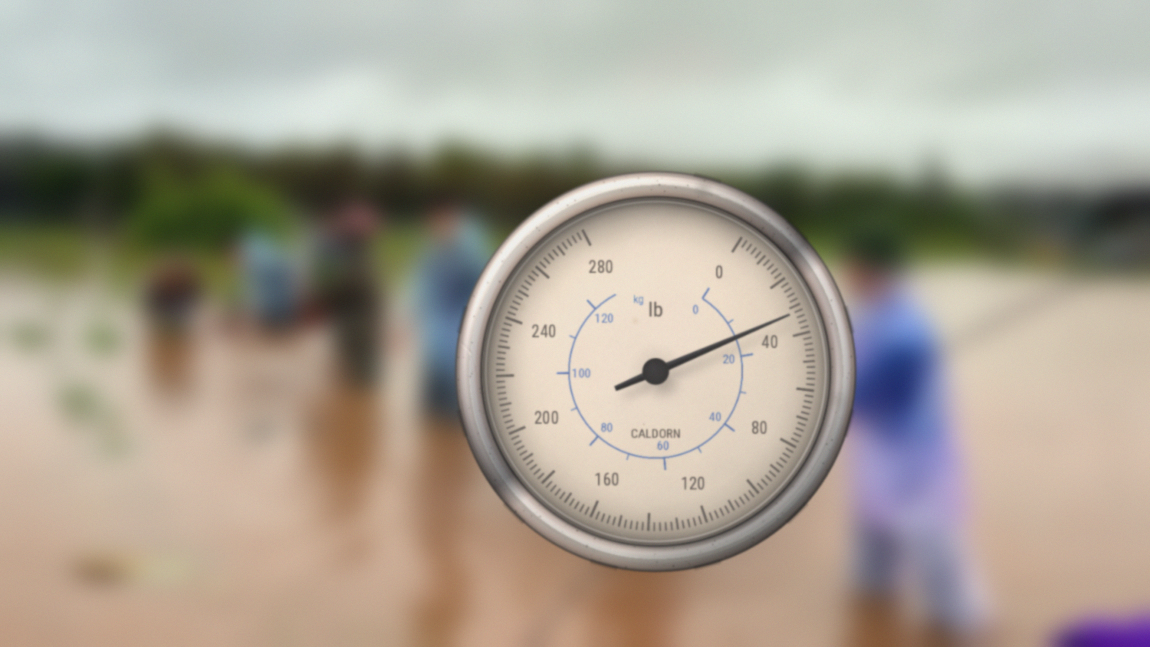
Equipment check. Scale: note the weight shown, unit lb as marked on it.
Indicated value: 32 lb
